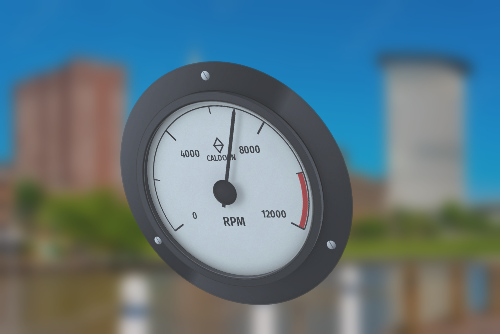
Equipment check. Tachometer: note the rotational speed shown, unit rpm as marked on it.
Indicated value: 7000 rpm
